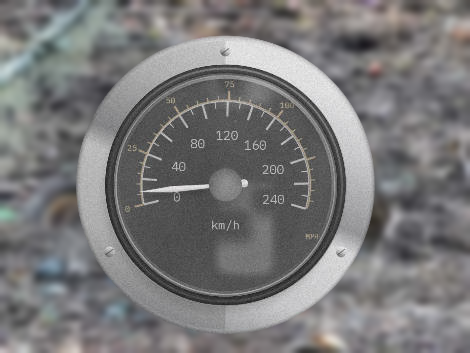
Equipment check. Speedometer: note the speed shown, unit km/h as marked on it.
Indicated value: 10 km/h
